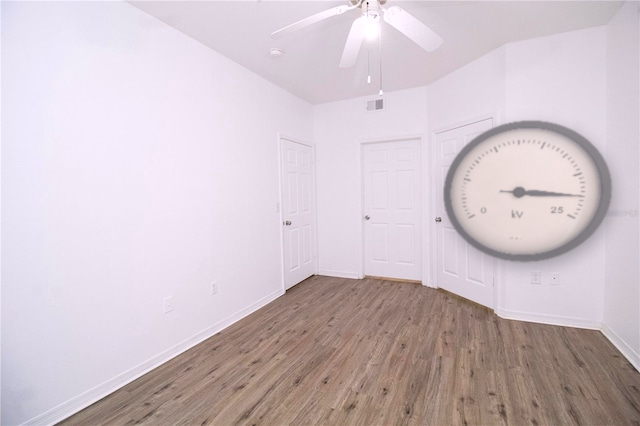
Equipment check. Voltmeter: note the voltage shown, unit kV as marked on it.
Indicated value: 22.5 kV
